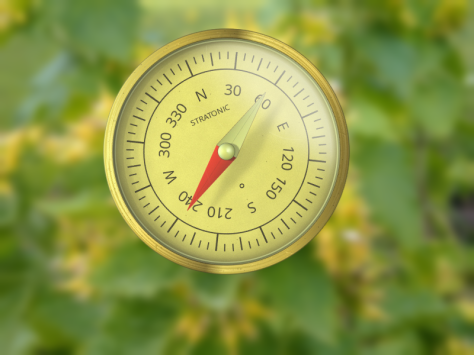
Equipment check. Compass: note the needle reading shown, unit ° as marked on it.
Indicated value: 237.5 °
